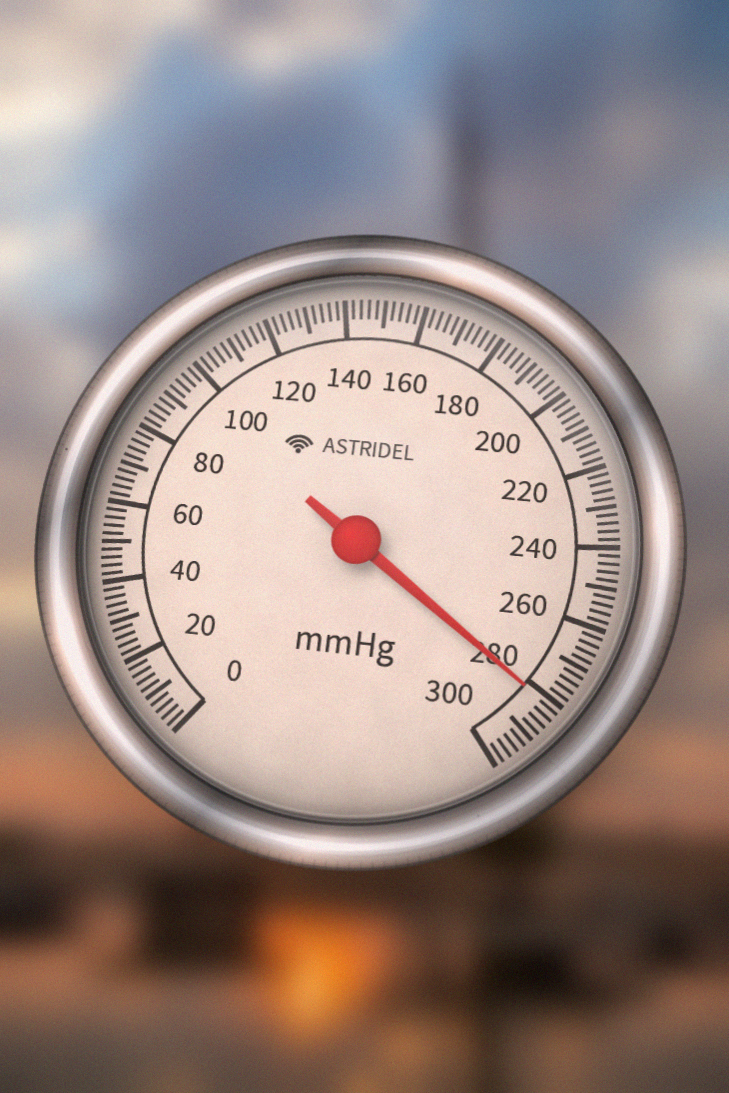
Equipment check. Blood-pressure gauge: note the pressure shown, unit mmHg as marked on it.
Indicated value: 282 mmHg
